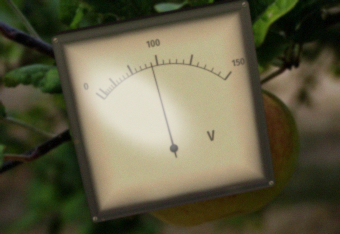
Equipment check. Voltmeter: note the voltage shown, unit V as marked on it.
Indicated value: 95 V
